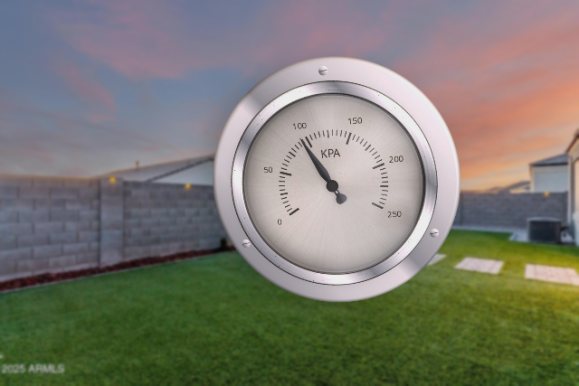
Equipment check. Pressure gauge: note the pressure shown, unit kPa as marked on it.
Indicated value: 95 kPa
